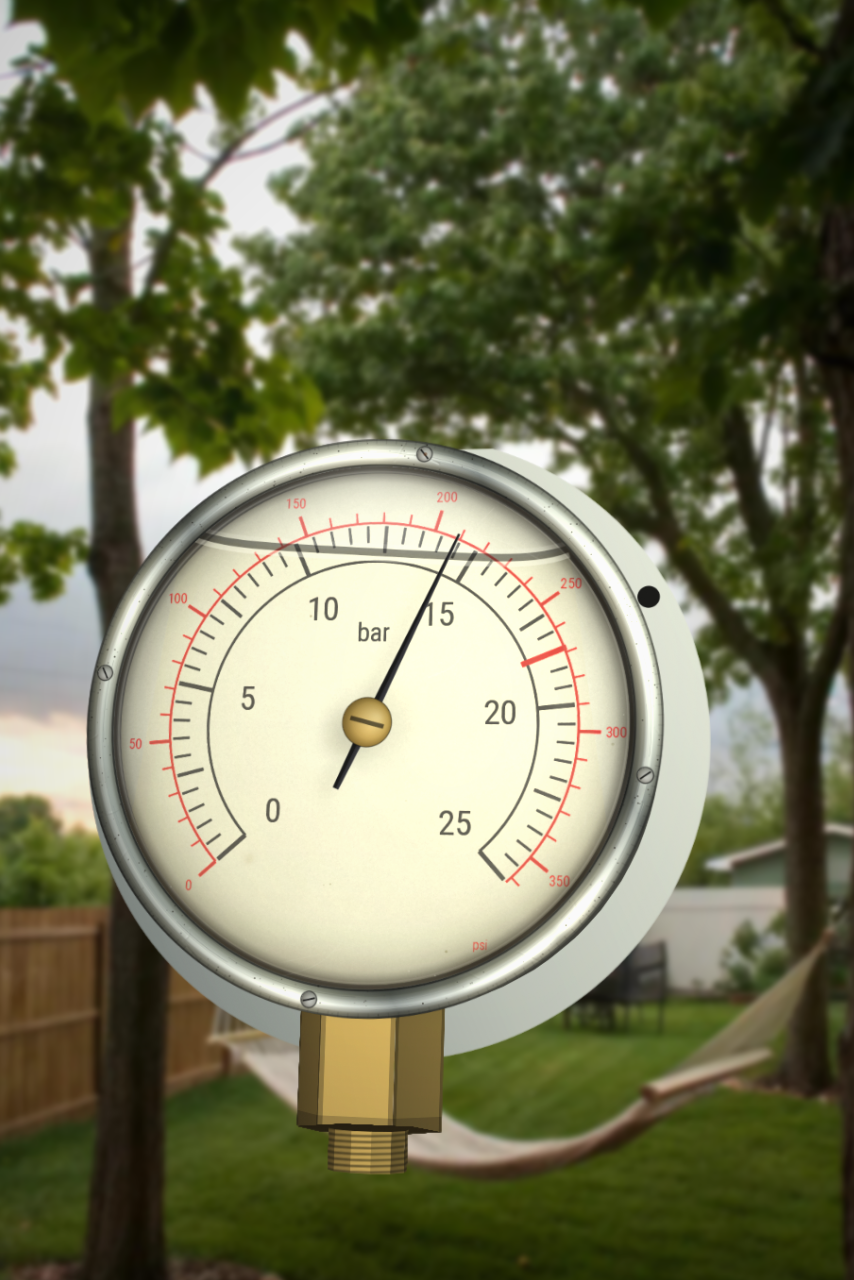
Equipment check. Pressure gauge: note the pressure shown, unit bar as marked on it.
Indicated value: 14.5 bar
